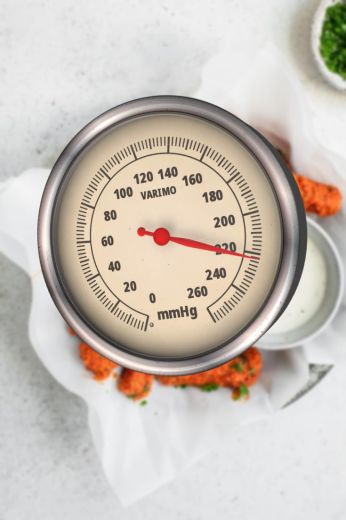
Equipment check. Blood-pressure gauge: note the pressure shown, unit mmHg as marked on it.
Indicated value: 222 mmHg
